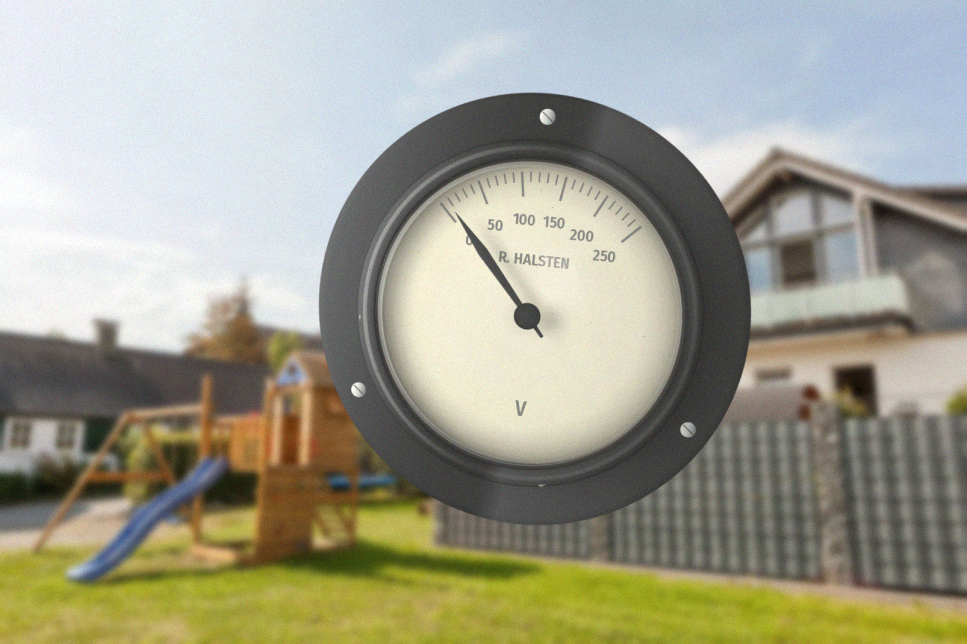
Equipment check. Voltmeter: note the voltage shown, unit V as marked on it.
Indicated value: 10 V
